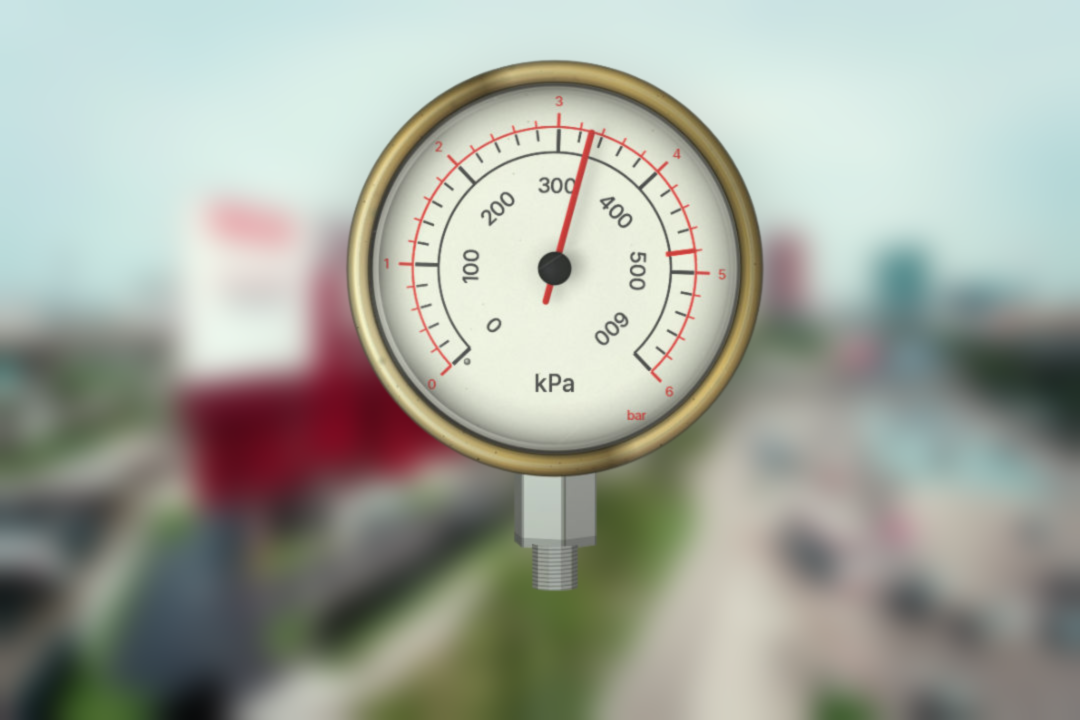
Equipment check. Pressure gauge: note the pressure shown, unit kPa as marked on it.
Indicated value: 330 kPa
